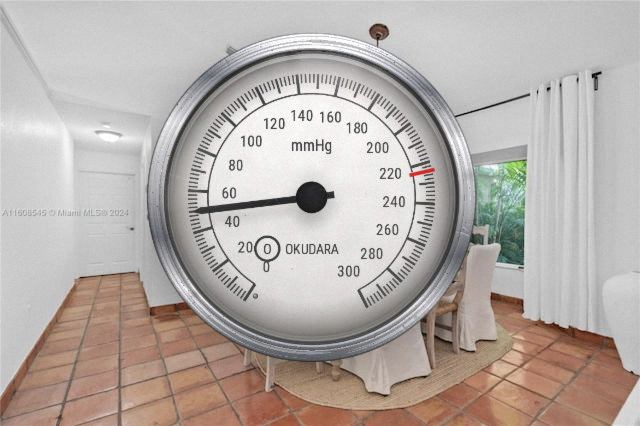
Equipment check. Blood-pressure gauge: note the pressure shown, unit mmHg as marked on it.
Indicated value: 50 mmHg
